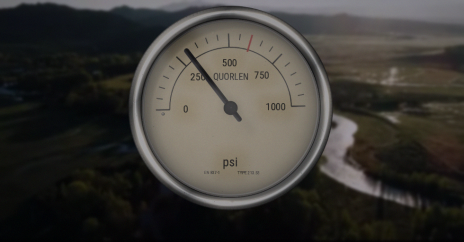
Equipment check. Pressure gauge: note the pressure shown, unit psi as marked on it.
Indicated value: 300 psi
